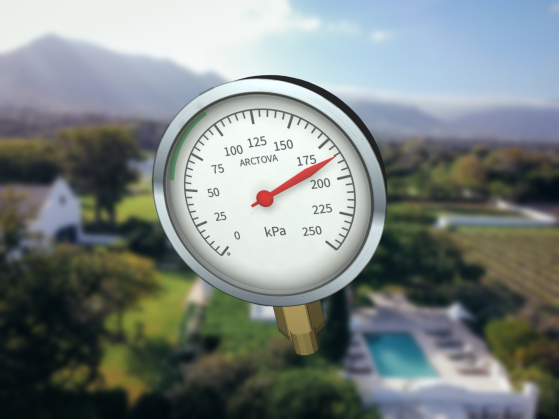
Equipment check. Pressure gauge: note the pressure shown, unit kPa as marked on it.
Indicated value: 185 kPa
